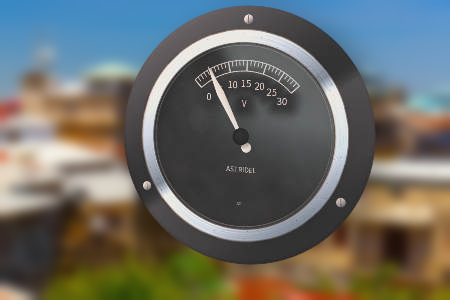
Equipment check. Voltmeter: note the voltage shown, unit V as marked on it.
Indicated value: 5 V
